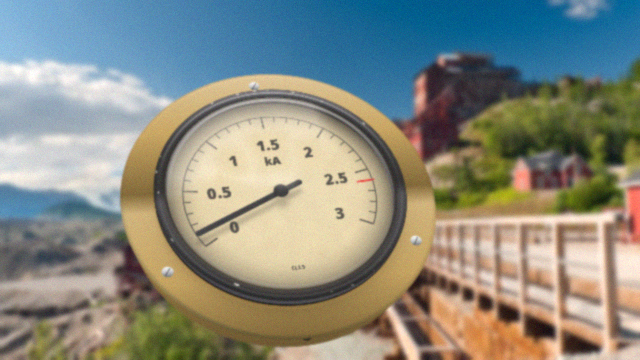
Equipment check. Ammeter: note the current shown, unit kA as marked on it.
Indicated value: 0.1 kA
